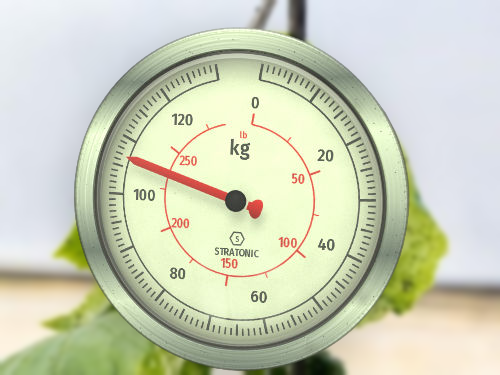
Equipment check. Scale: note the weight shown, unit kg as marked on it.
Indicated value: 107 kg
